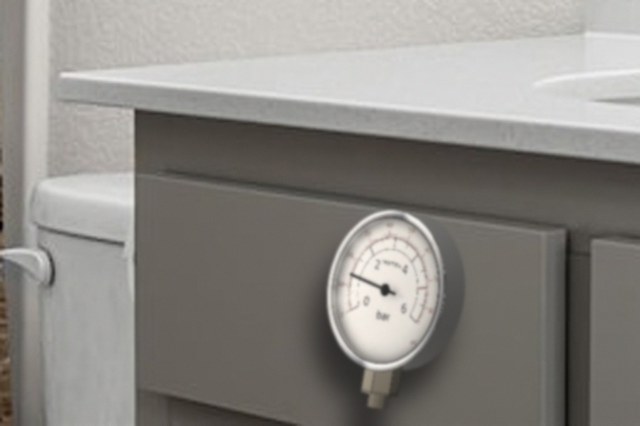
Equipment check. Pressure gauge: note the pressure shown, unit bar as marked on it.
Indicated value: 1 bar
